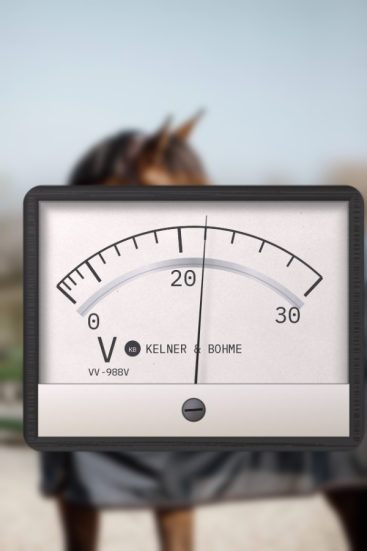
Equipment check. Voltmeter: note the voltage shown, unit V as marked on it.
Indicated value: 22 V
